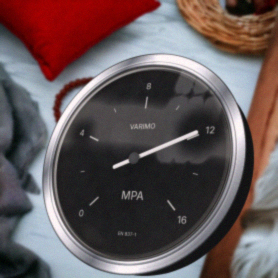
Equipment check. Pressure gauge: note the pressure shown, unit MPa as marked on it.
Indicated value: 12 MPa
